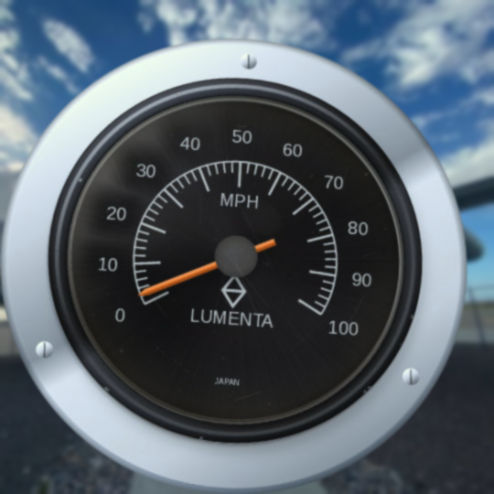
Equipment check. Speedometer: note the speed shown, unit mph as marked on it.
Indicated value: 2 mph
